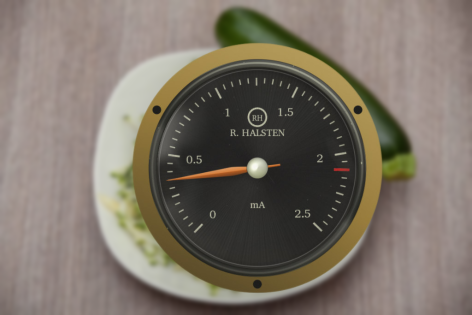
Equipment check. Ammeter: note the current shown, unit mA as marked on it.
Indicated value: 0.35 mA
